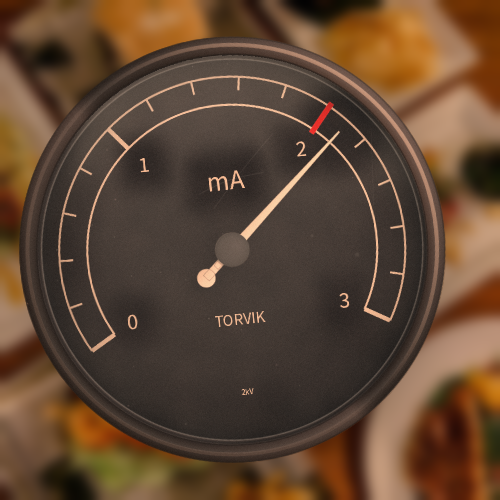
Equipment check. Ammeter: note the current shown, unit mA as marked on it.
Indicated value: 2.1 mA
